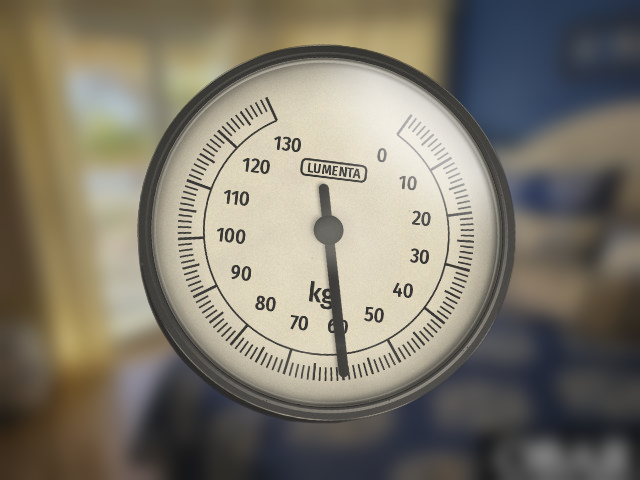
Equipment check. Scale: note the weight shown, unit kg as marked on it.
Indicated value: 60 kg
